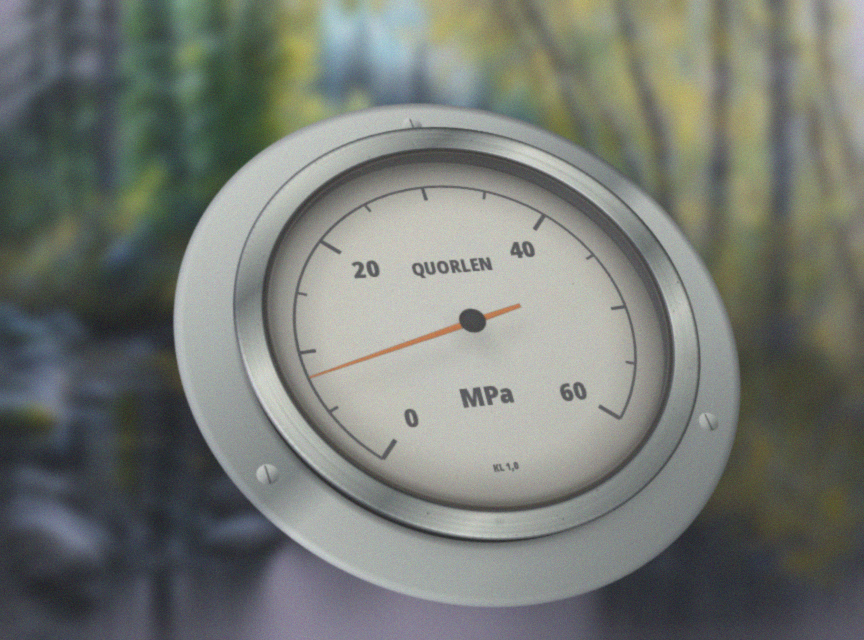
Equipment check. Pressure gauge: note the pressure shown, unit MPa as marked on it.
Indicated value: 7.5 MPa
